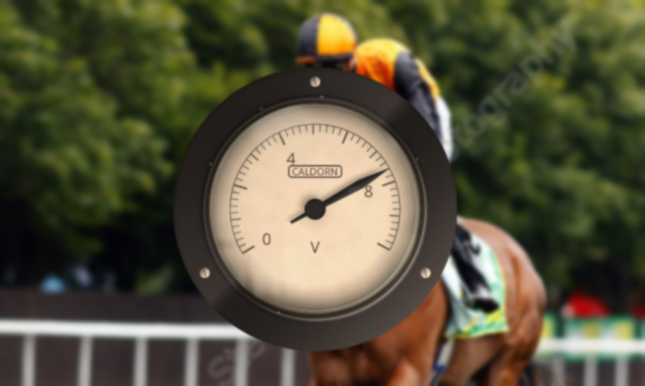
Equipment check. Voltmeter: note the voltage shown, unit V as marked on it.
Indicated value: 7.6 V
